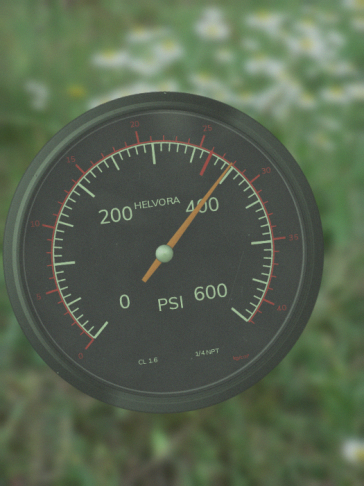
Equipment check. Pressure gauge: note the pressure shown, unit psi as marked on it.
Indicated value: 395 psi
